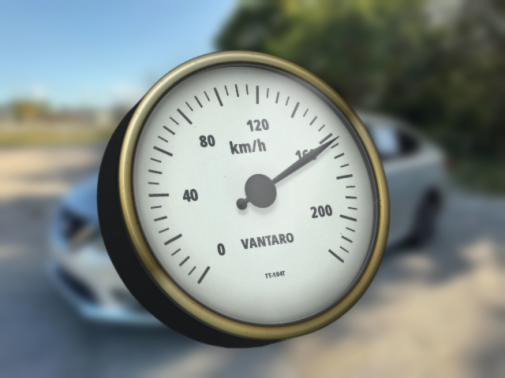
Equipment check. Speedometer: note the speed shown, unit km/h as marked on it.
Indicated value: 162.5 km/h
